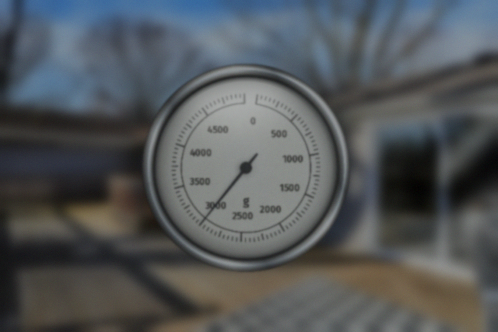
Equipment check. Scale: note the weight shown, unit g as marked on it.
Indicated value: 3000 g
